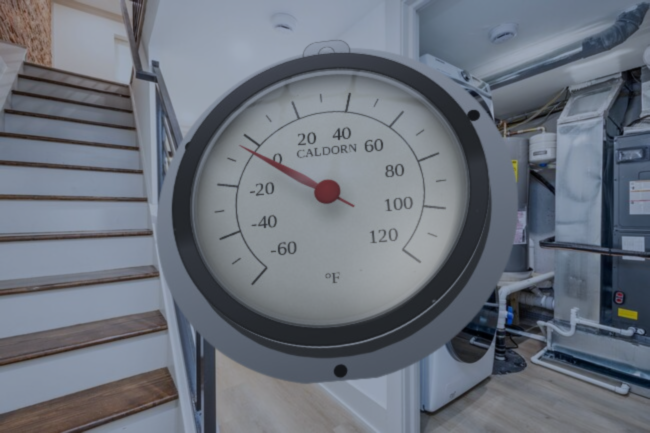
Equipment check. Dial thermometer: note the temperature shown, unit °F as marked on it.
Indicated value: -5 °F
